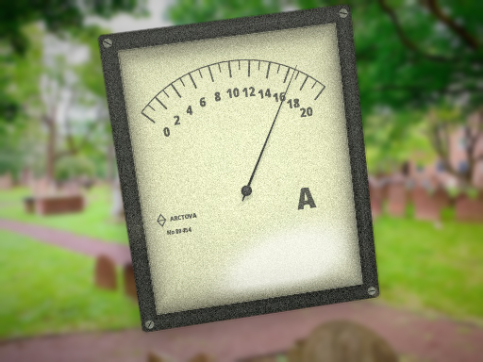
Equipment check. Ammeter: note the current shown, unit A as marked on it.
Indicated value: 16.5 A
